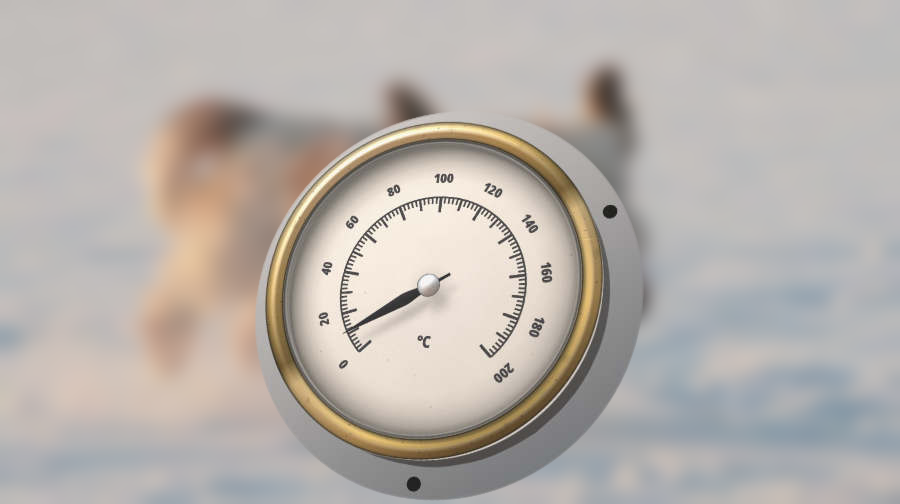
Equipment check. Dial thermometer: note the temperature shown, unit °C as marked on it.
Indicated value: 10 °C
